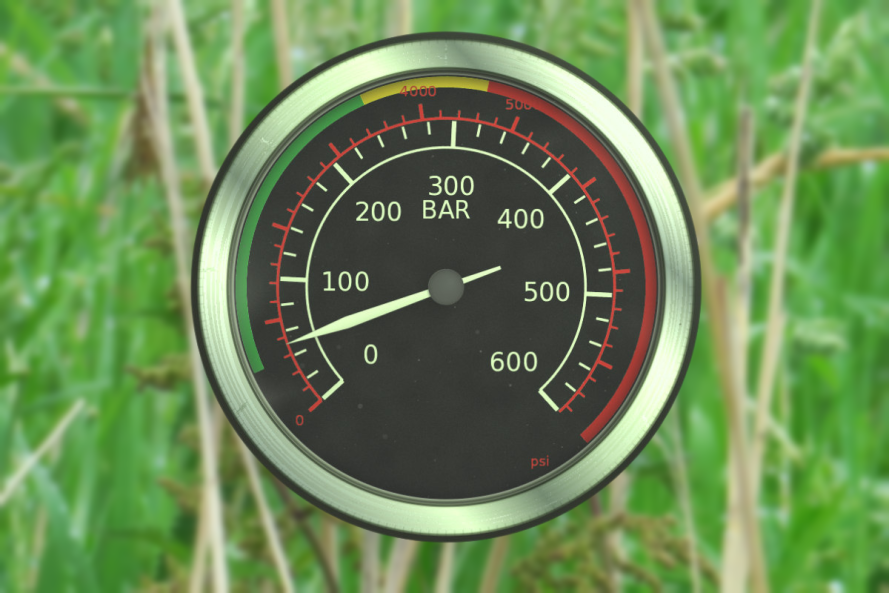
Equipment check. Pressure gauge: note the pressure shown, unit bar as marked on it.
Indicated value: 50 bar
